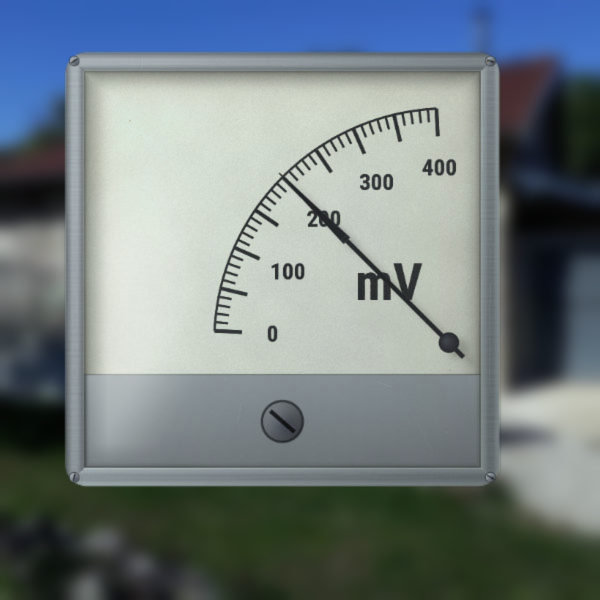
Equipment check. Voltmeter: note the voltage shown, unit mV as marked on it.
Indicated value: 200 mV
